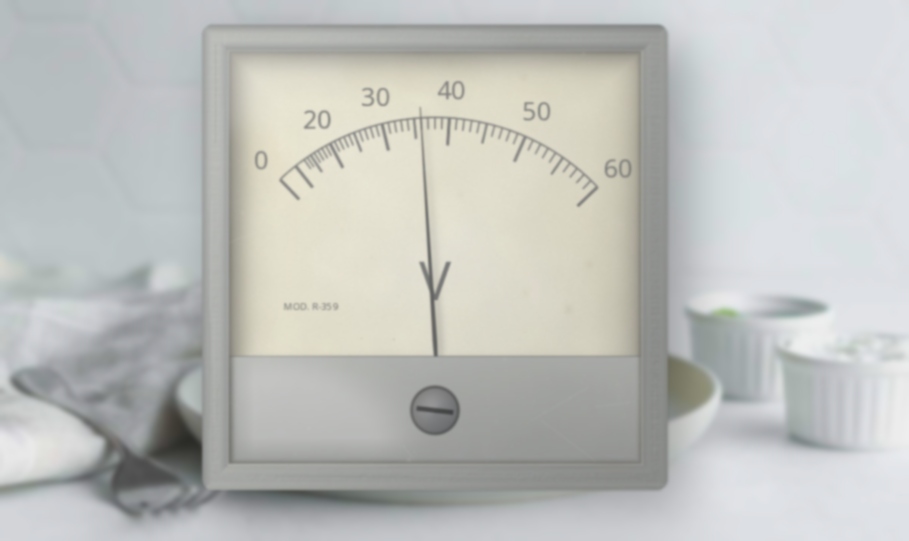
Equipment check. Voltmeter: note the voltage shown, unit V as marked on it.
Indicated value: 36 V
